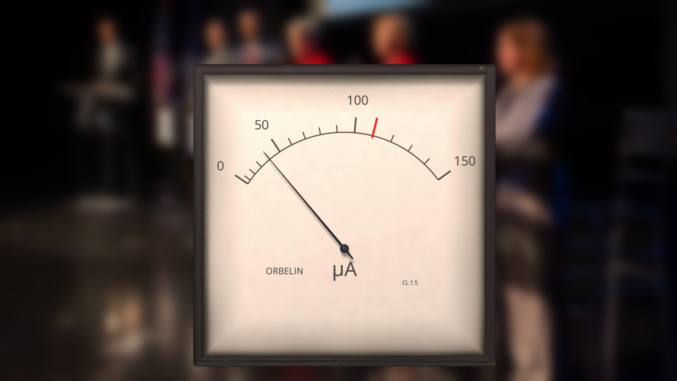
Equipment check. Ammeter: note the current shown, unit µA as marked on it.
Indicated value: 40 µA
